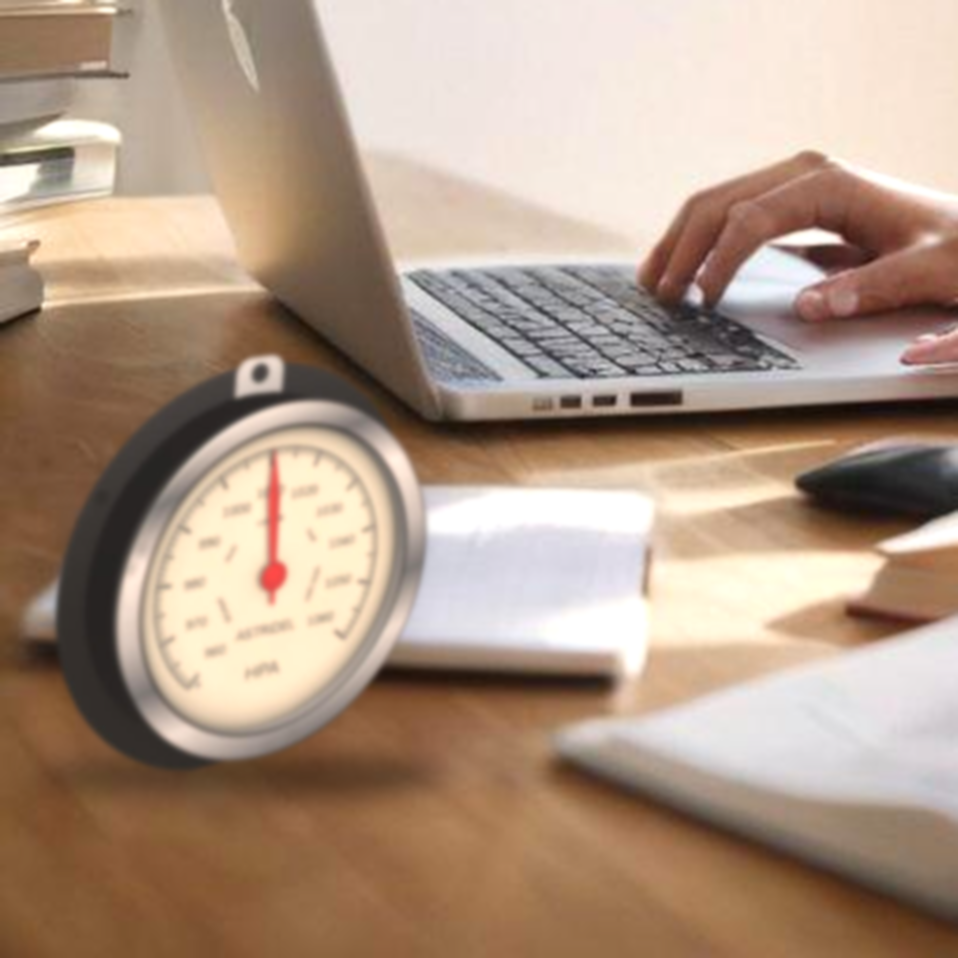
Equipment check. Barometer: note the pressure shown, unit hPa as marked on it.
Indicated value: 1010 hPa
